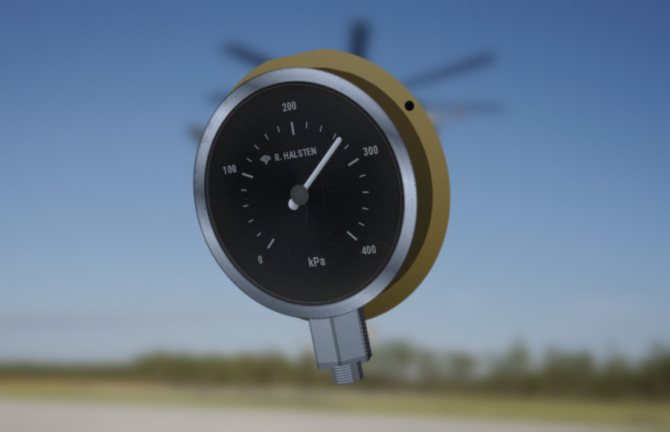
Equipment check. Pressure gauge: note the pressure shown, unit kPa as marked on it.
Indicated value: 270 kPa
